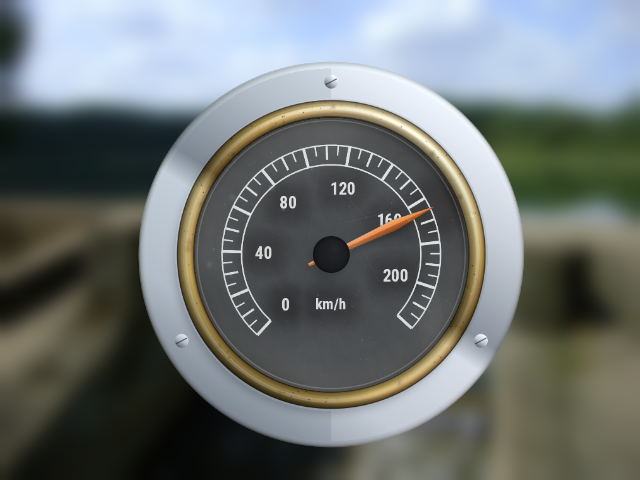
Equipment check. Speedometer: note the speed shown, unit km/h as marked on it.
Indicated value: 165 km/h
